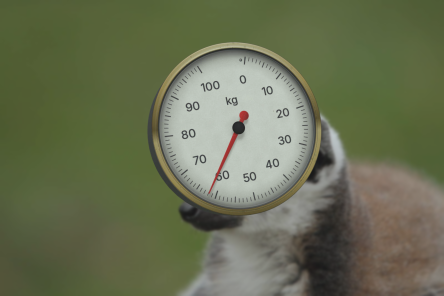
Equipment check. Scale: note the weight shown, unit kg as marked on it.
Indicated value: 62 kg
